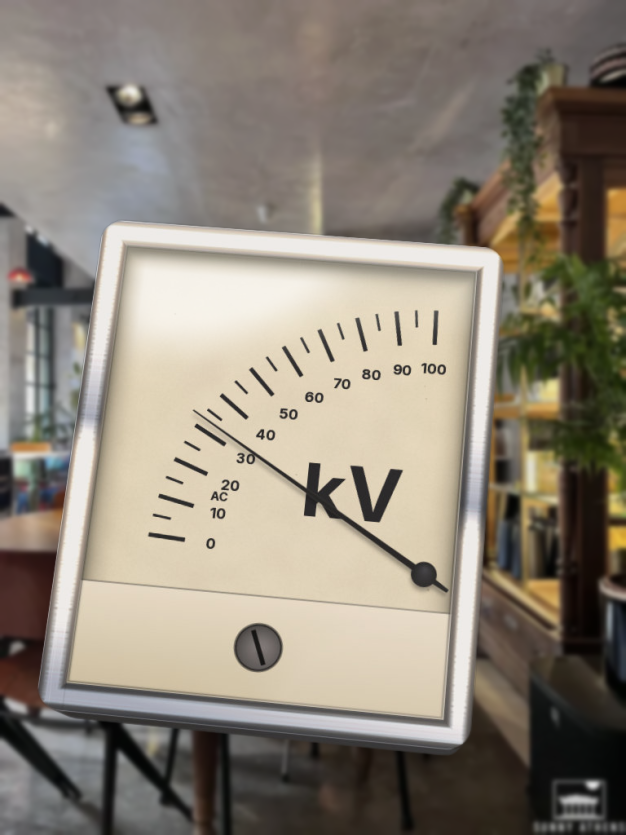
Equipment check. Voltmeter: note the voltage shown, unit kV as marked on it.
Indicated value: 32.5 kV
